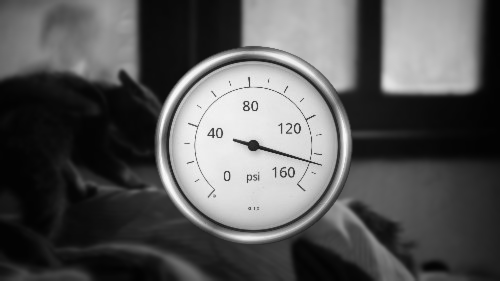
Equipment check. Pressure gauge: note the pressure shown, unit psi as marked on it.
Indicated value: 145 psi
